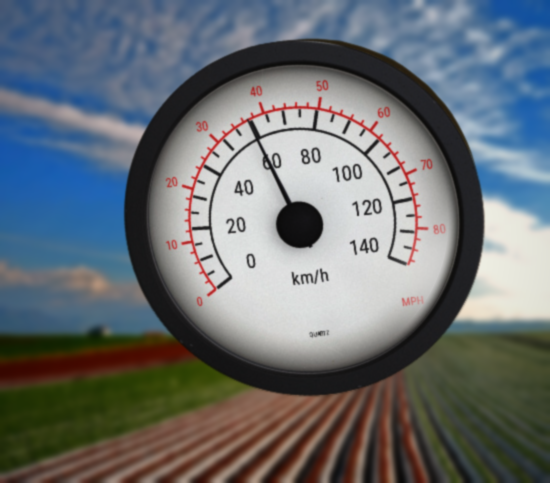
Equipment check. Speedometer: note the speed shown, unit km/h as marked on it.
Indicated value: 60 km/h
